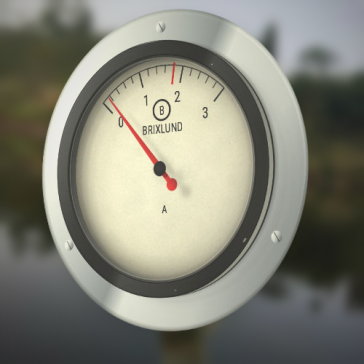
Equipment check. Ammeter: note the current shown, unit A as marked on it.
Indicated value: 0.2 A
